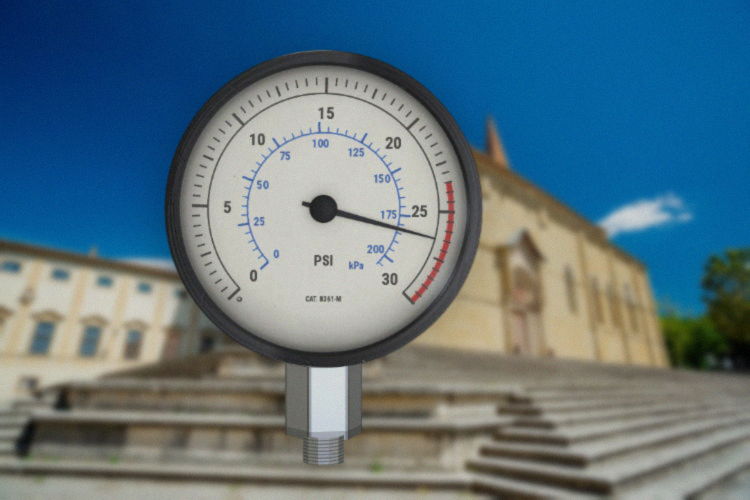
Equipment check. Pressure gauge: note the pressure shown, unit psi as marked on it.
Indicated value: 26.5 psi
